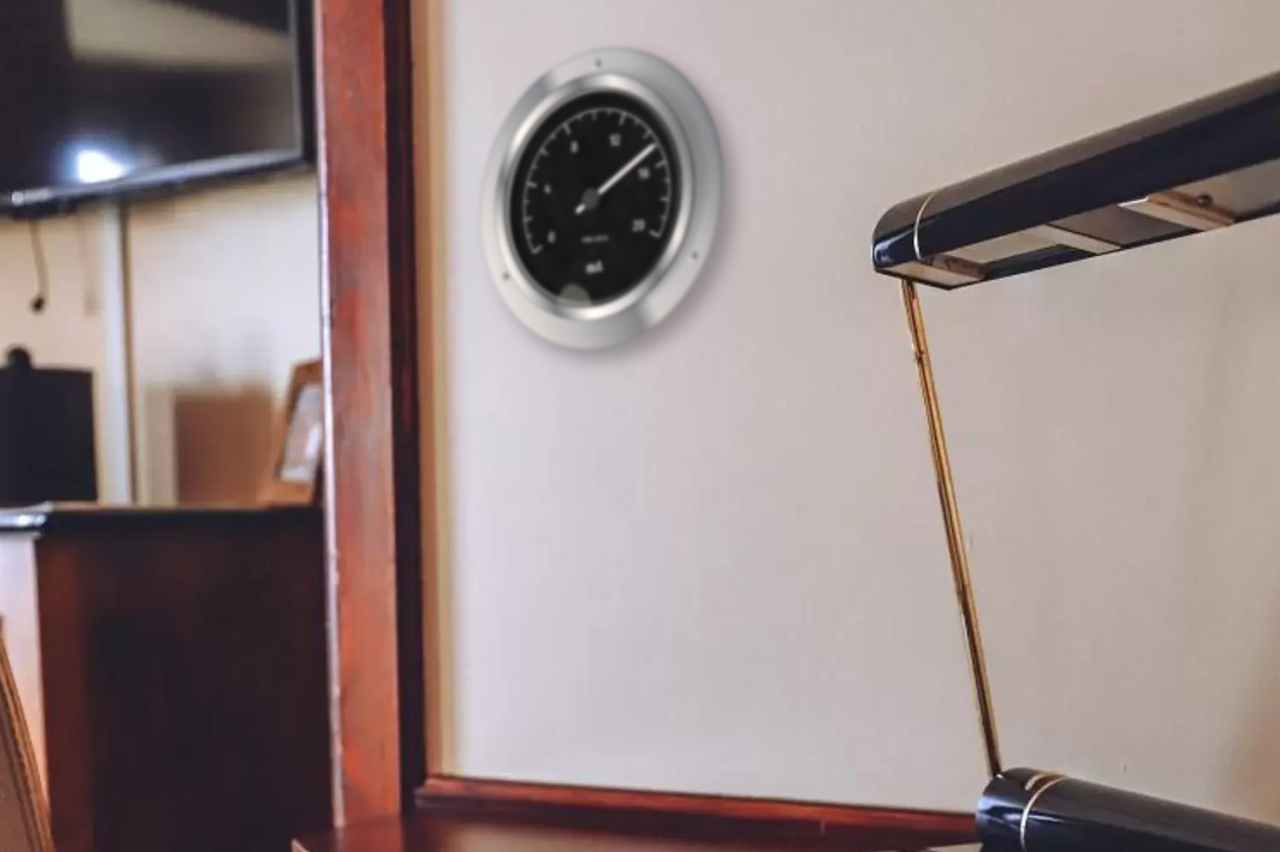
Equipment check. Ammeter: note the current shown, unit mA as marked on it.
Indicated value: 15 mA
